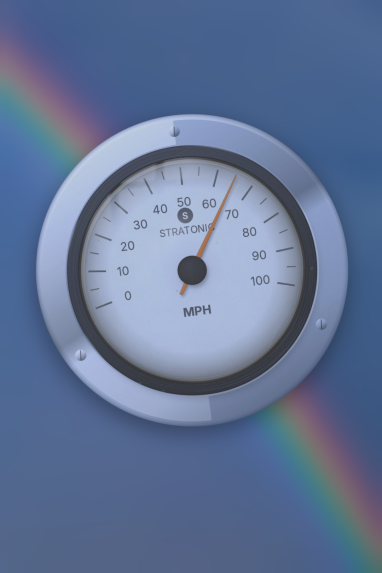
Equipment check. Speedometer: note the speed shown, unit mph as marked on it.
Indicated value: 65 mph
